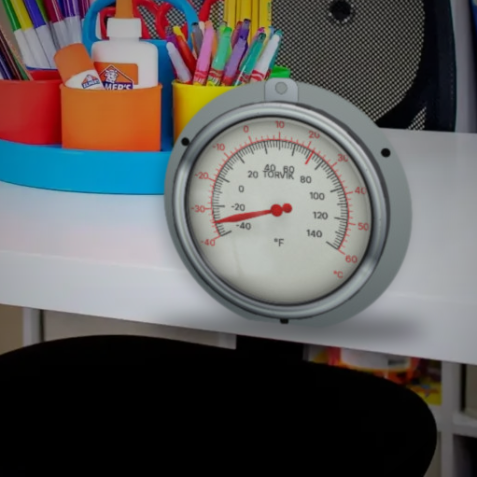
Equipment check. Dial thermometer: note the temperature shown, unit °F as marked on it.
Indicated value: -30 °F
